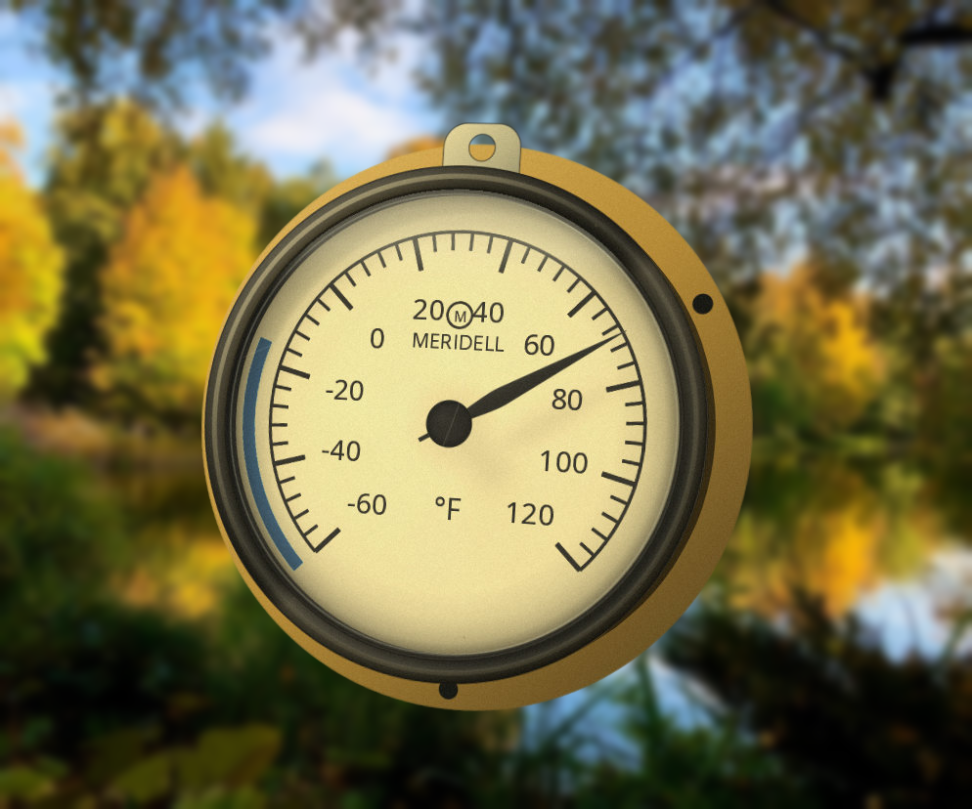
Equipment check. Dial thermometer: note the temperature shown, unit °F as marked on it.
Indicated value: 70 °F
